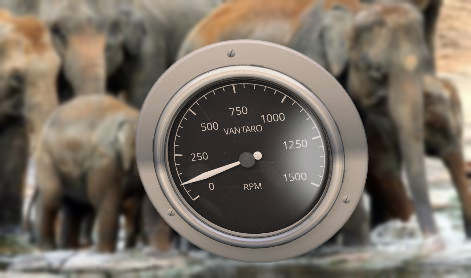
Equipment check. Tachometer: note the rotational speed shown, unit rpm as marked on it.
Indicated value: 100 rpm
